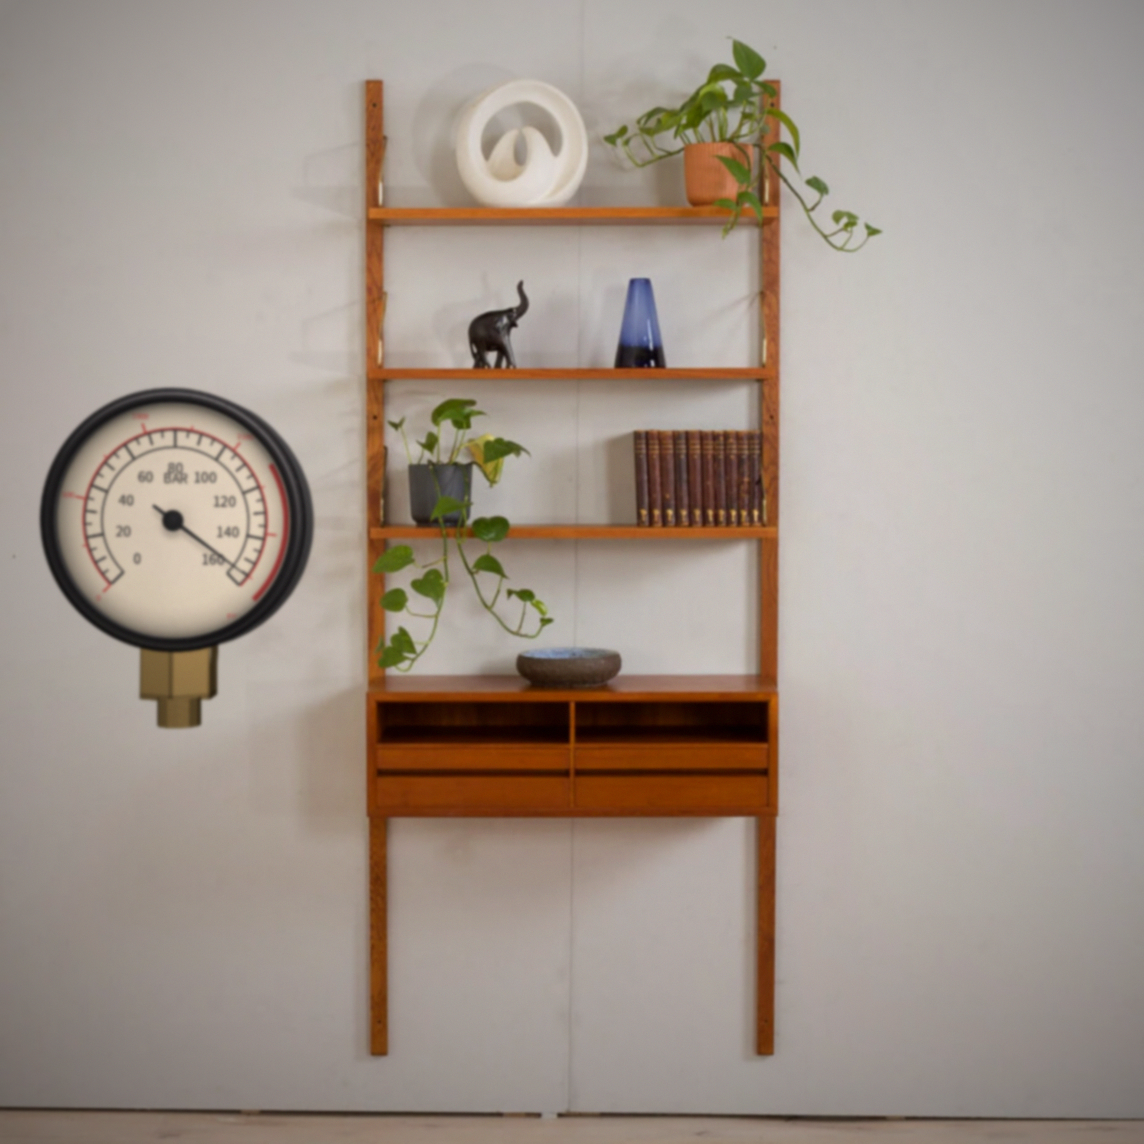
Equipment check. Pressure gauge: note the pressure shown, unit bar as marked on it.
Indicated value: 155 bar
